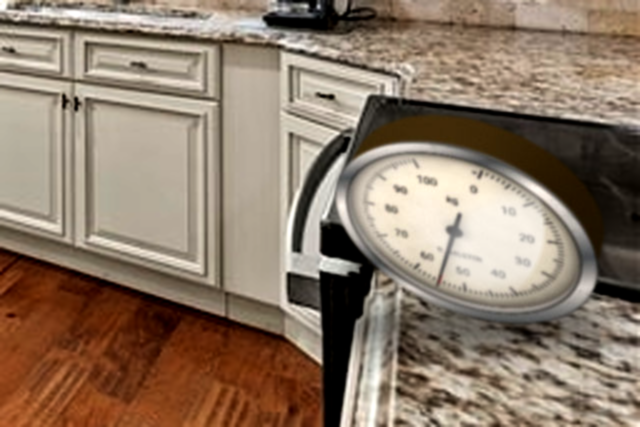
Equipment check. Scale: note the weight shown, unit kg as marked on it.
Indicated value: 55 kg
